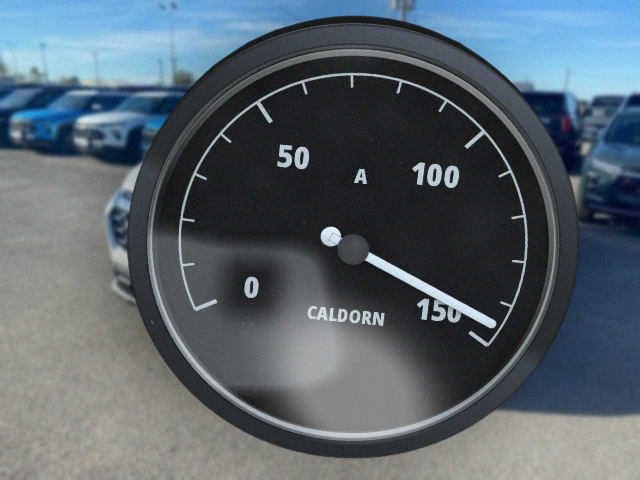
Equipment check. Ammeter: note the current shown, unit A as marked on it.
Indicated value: 145 A
